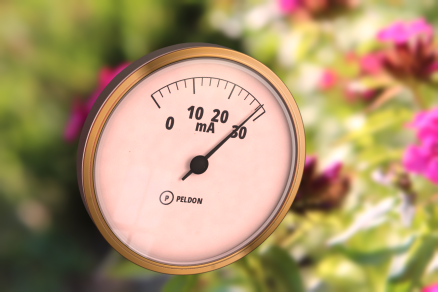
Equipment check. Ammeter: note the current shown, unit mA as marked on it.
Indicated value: 28 mA
